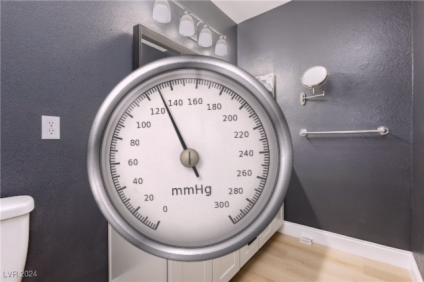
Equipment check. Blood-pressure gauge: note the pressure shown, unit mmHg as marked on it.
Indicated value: 130 mmHg
